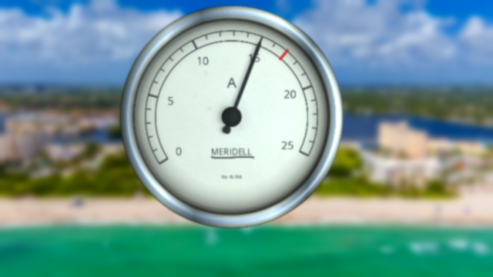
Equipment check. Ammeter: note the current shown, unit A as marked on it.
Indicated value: 15 A
